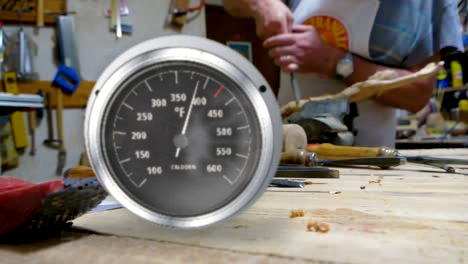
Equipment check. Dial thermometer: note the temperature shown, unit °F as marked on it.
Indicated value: 387.5 °F
